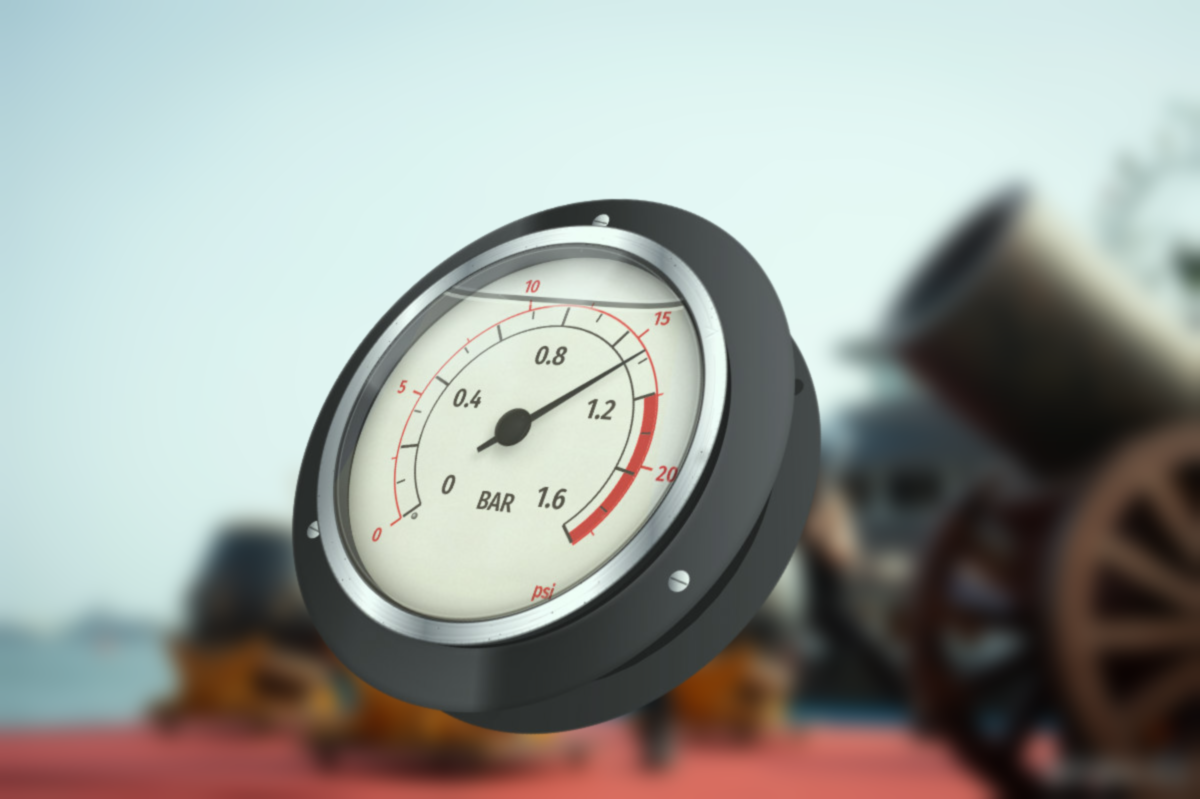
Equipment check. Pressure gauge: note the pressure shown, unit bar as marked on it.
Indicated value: 1.1 bar
